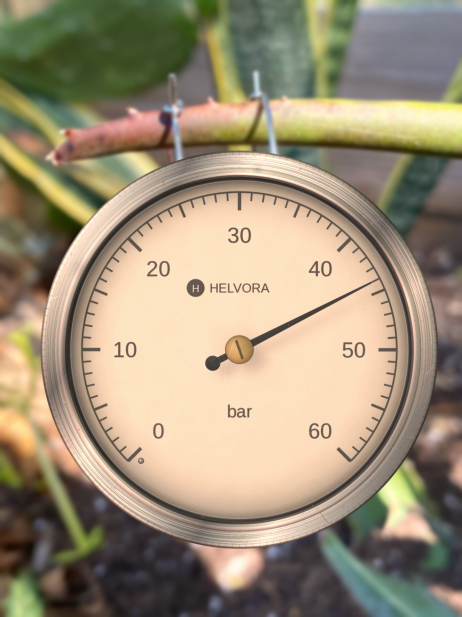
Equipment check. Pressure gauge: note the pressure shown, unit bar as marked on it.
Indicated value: 44 bar
